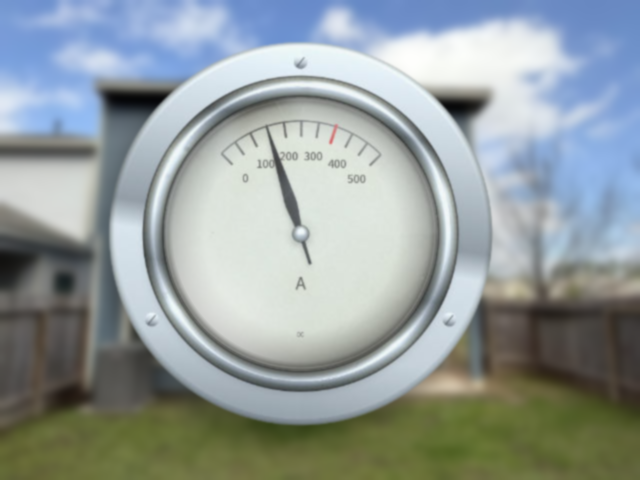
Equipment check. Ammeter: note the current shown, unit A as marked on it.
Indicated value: 150 A
